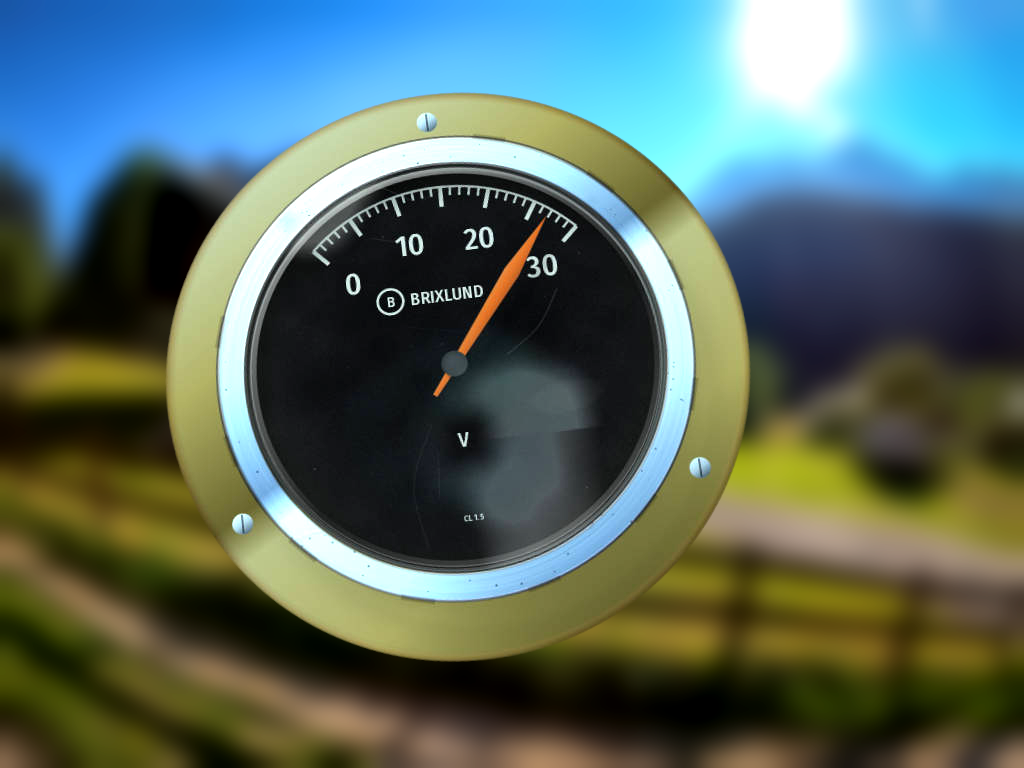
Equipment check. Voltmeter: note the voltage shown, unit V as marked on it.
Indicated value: 27 V
